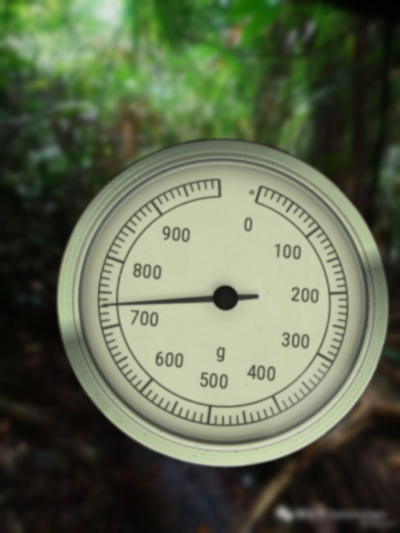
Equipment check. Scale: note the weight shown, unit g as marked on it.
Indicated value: 730 g
